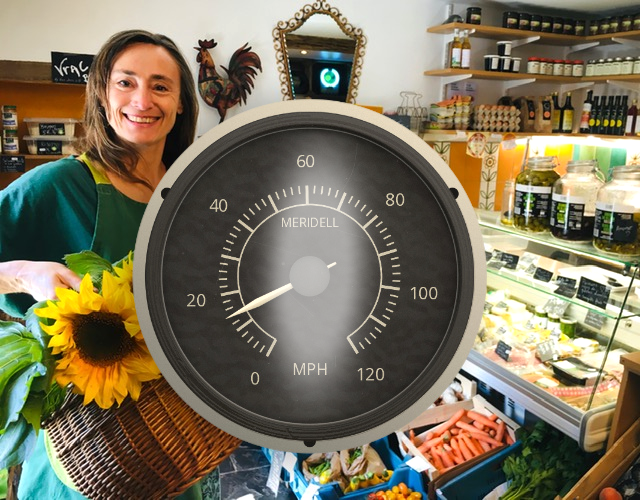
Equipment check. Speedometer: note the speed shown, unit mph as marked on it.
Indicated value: 14 mph
